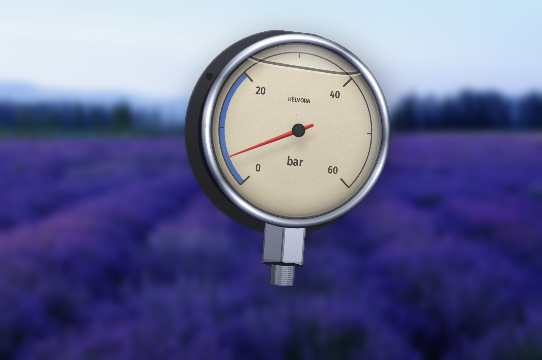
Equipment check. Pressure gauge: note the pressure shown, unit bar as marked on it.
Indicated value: 5 bar
